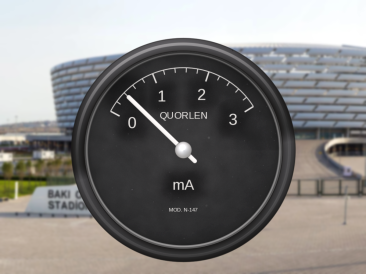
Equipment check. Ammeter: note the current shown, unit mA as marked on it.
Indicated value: 0.4 mA
